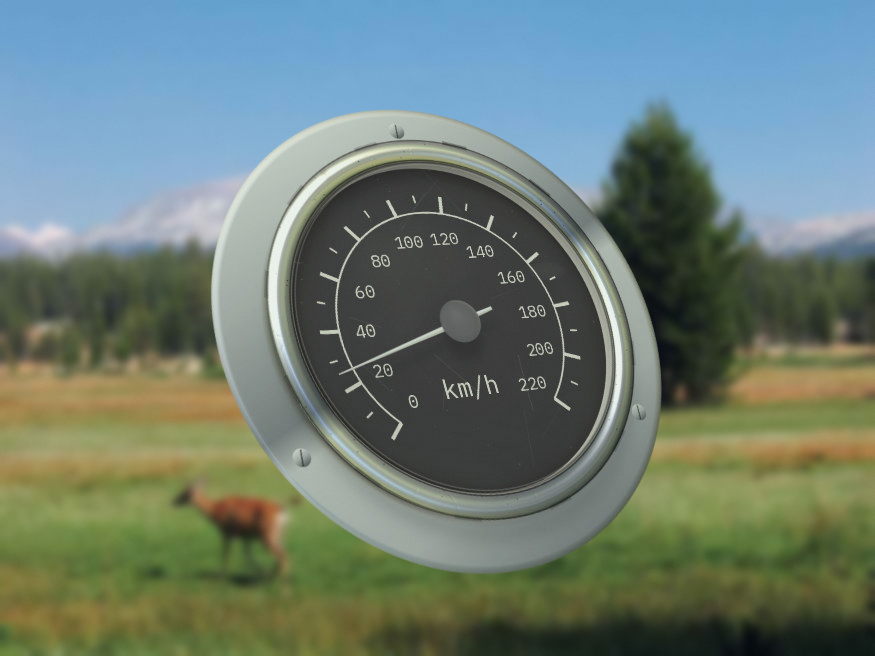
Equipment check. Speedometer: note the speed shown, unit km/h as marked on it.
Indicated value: 25 km/h
